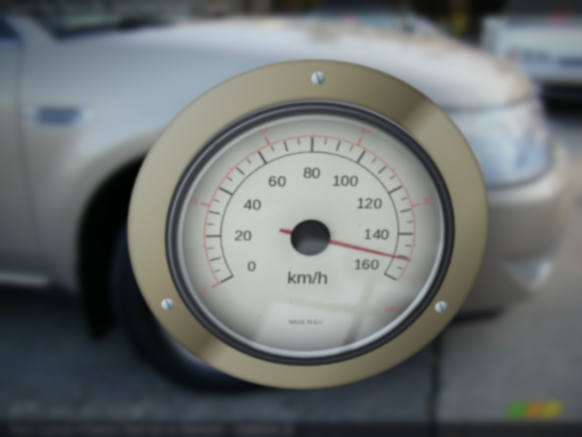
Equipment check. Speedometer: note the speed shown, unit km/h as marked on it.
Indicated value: 150 km/h
